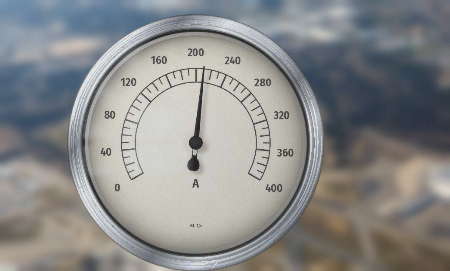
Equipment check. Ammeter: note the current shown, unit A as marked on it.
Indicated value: 210 A
